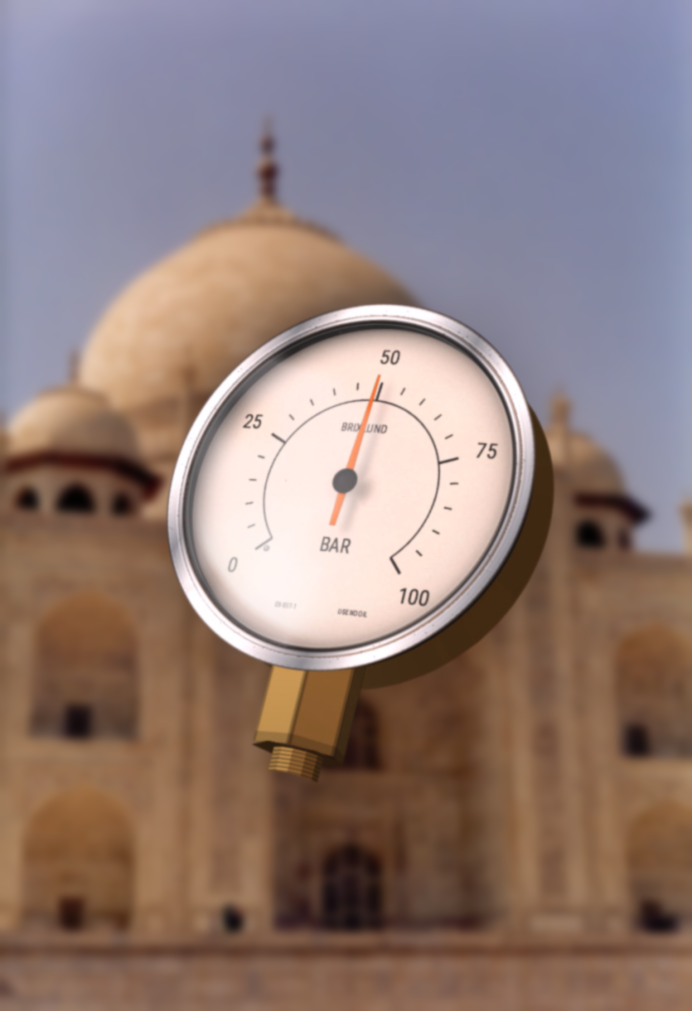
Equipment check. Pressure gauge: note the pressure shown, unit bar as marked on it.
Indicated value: 50 bar
